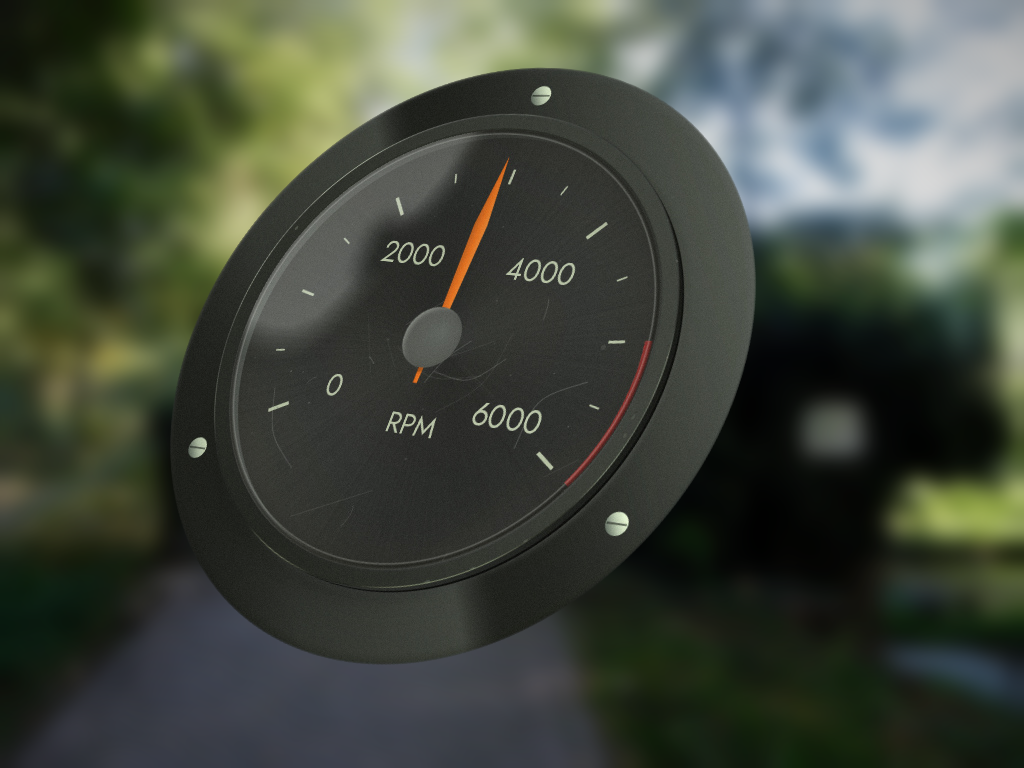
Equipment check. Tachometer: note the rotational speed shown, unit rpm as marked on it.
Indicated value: 3000 rpm
